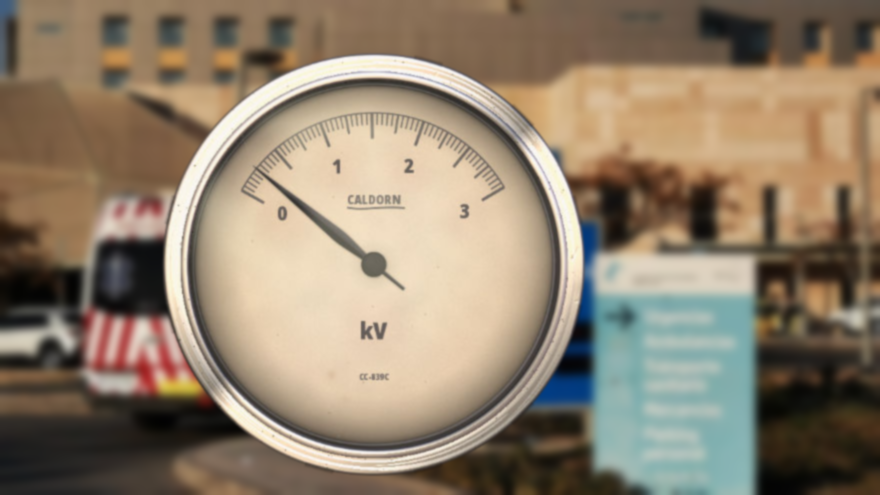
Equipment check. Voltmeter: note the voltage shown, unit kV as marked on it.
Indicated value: 0.25 kV
